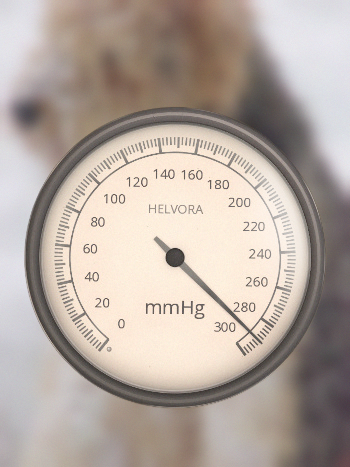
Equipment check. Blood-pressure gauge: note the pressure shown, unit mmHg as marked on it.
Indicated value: 290 mmHg
